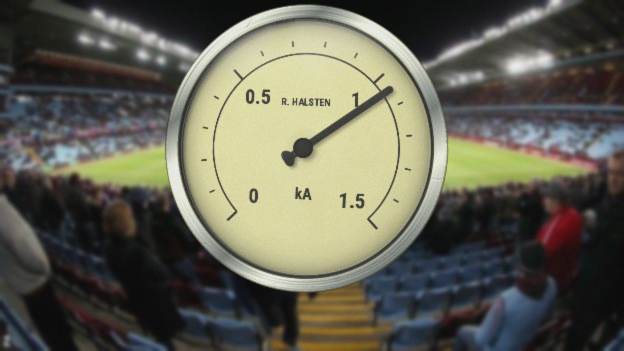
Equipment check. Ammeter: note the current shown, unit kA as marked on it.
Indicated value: 1.05 kA
